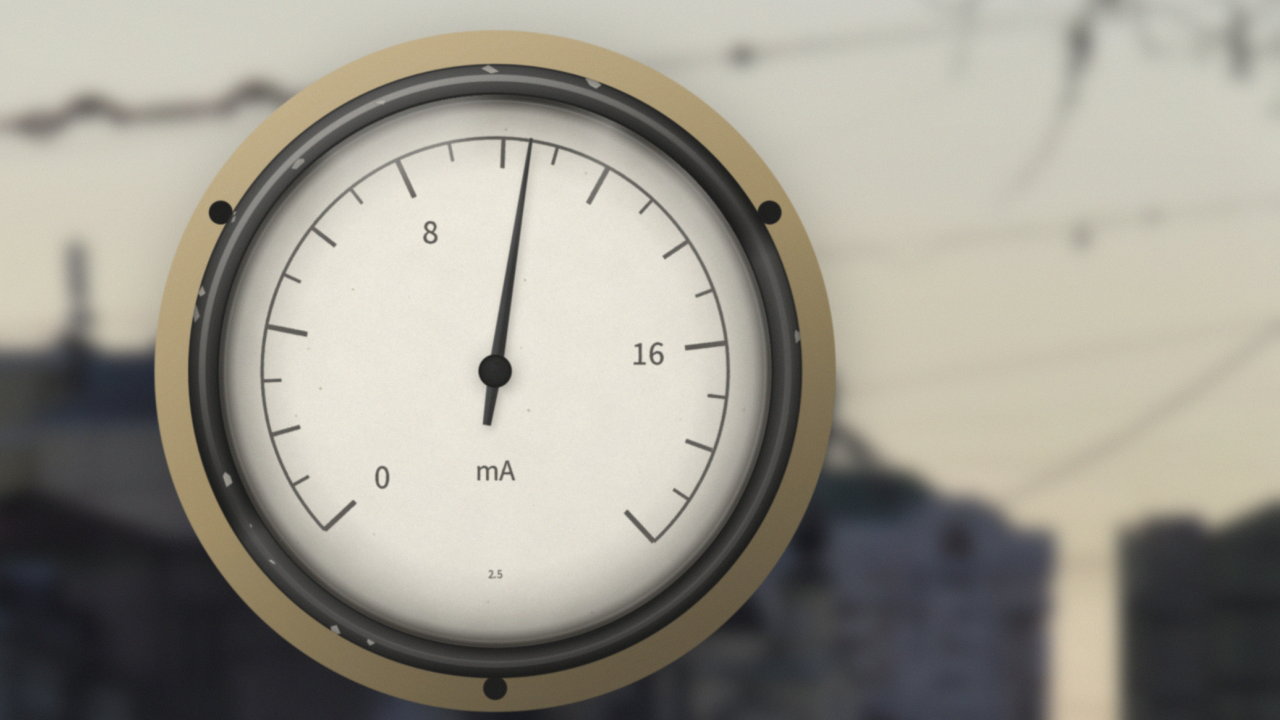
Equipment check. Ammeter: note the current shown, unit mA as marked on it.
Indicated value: 10.5 mA
